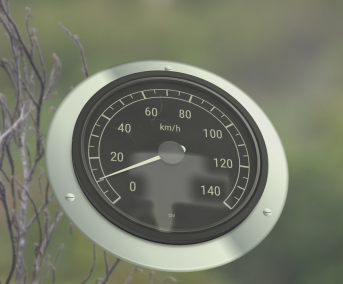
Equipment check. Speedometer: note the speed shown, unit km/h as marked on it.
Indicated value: 10 km/h
